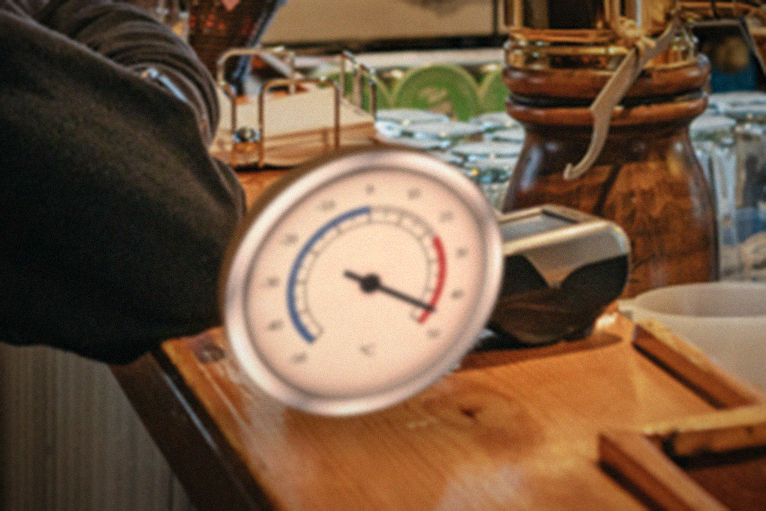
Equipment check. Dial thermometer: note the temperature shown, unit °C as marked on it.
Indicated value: 45 °C
